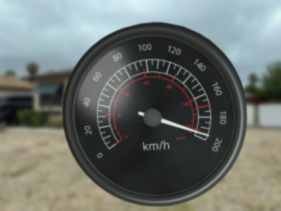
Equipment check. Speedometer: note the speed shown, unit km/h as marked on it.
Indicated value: 195 km/h
